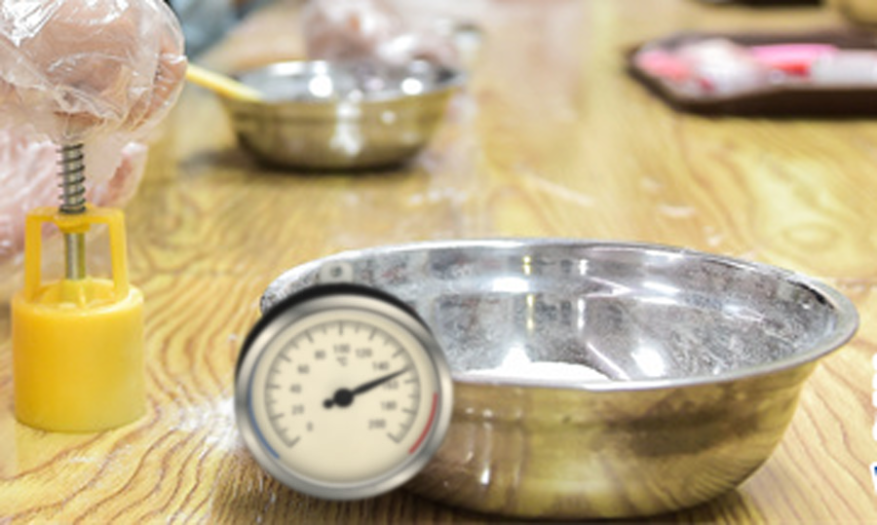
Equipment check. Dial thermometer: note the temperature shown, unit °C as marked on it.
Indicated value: 150 °C
